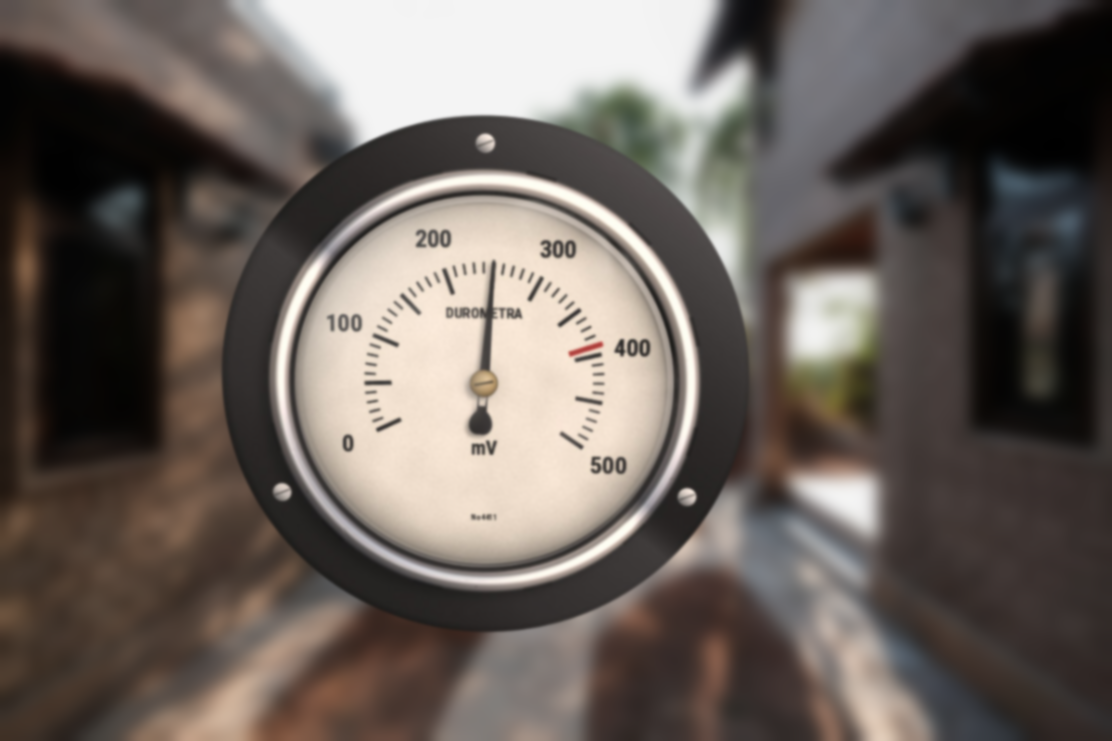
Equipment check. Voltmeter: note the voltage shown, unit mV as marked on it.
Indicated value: 250 mV
